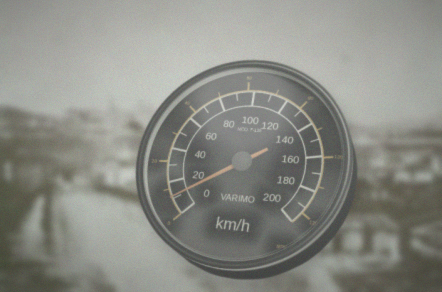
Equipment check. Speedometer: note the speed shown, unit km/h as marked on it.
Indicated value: 10 km/h
